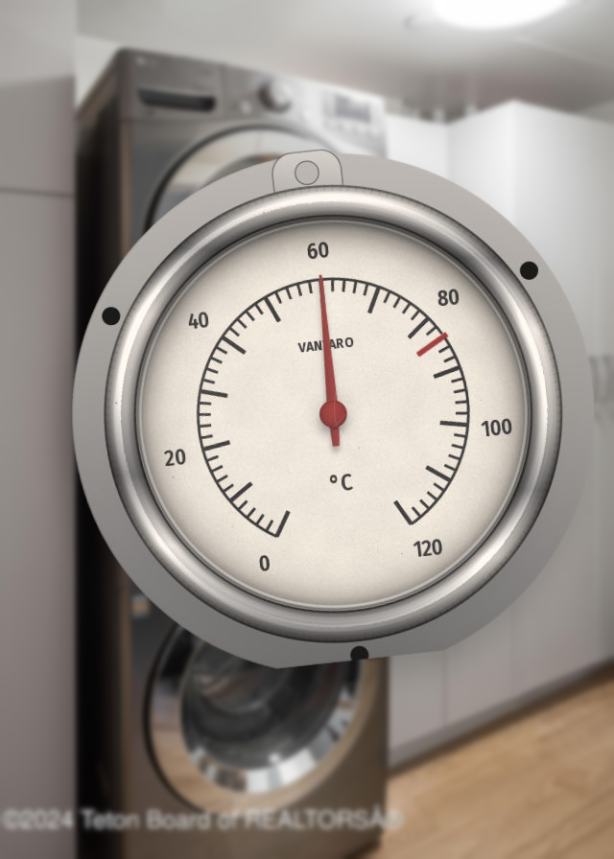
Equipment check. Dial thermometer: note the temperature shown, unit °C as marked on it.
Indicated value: 60 °C
